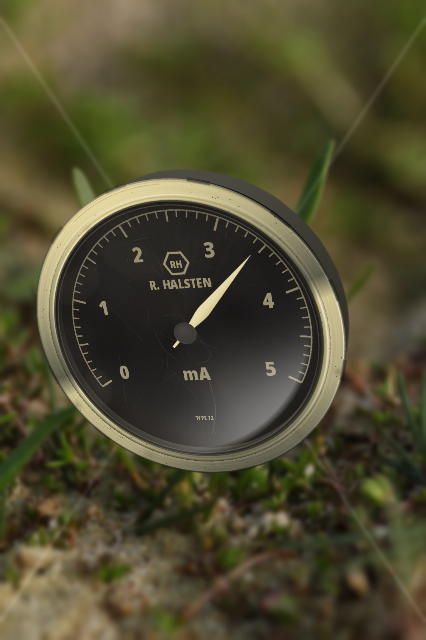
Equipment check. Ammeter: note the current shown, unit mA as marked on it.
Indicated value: 3.45 mA
